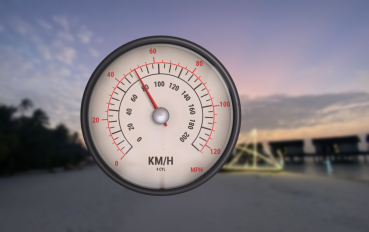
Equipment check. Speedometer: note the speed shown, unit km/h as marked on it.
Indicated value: 80 km/h
